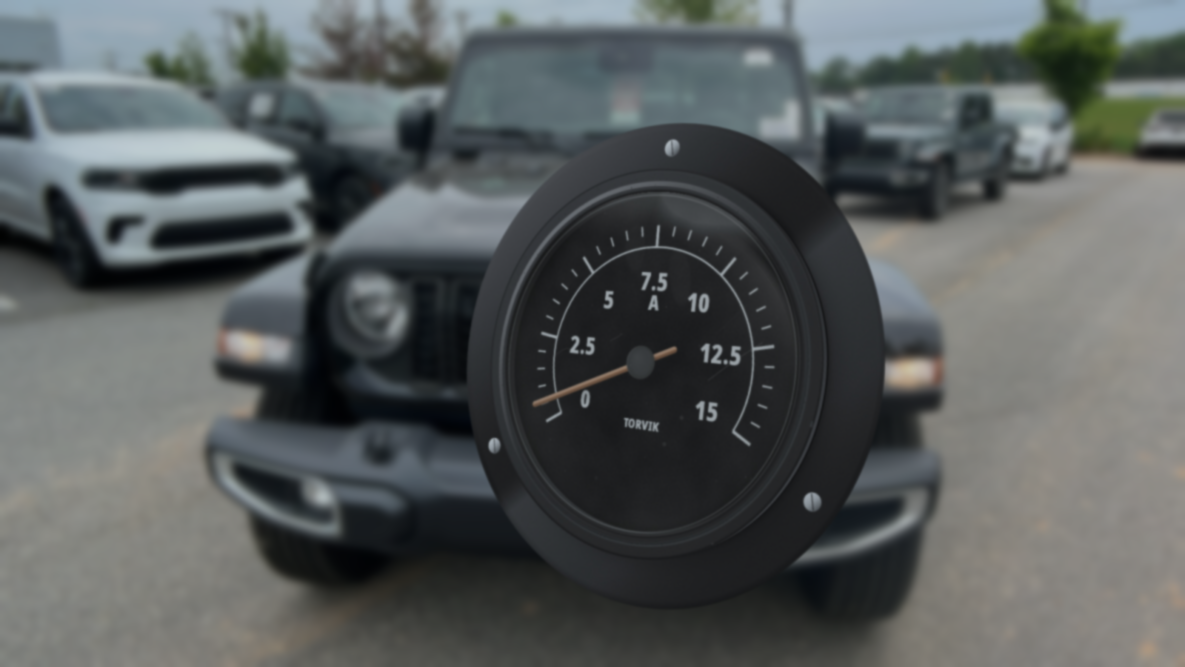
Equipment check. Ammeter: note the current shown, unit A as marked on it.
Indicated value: 0.5 A
